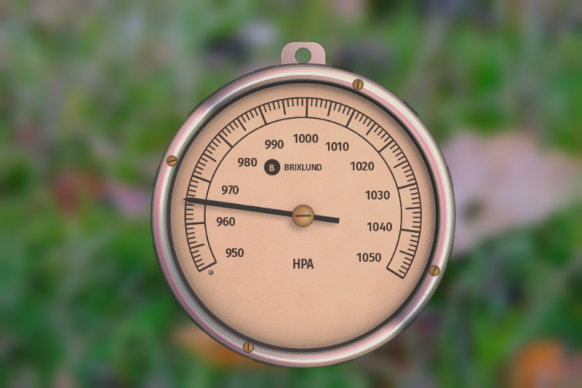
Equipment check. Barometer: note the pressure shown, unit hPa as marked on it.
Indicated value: 965 hPa
